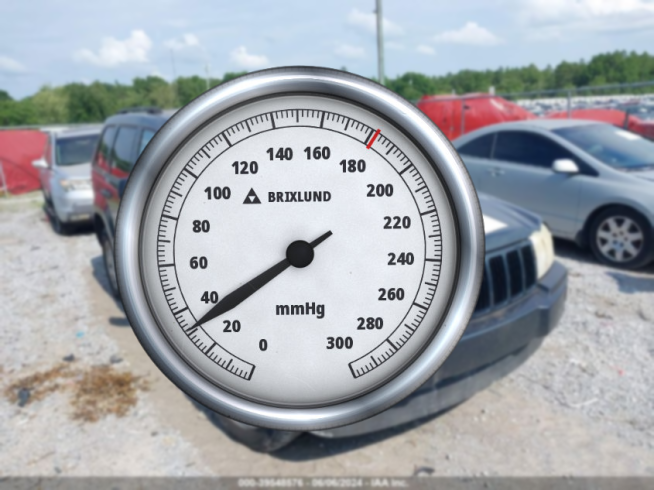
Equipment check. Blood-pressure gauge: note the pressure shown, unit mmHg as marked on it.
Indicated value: 32 mmHg
